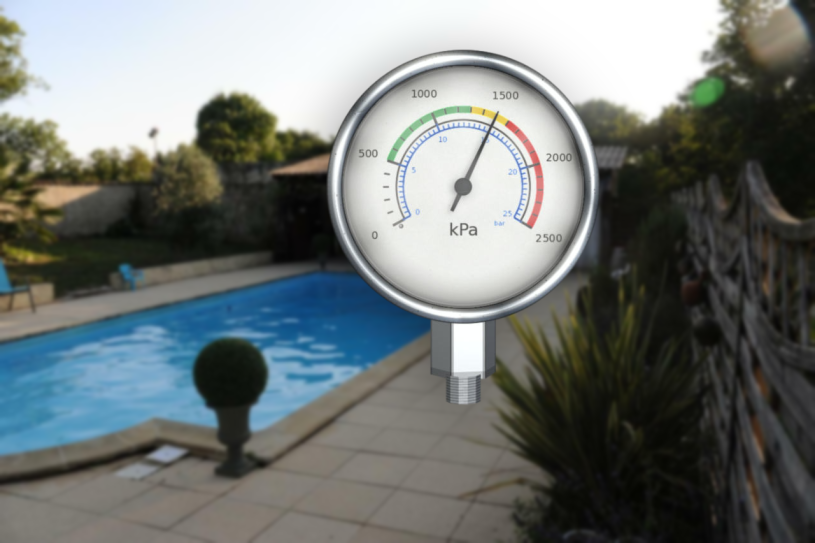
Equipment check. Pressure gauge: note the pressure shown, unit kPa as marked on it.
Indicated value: 1500 kPa
